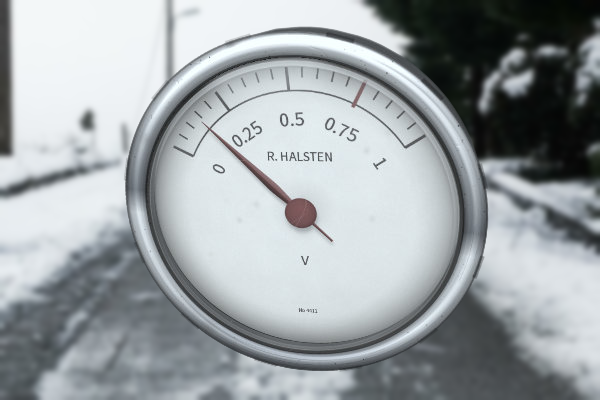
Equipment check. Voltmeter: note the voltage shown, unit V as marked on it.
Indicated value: 0.15 V
